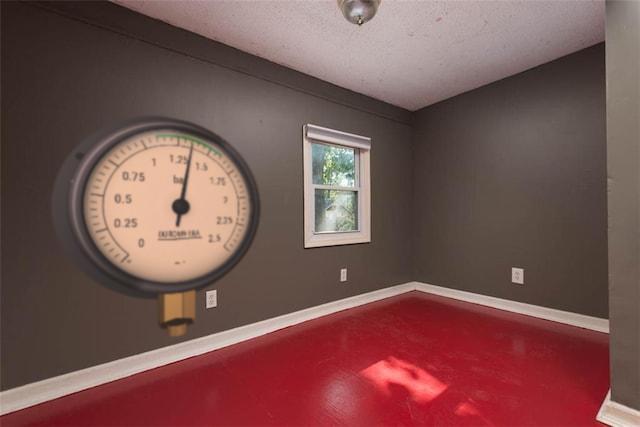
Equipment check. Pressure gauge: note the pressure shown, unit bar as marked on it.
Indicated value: 1.35 bar
